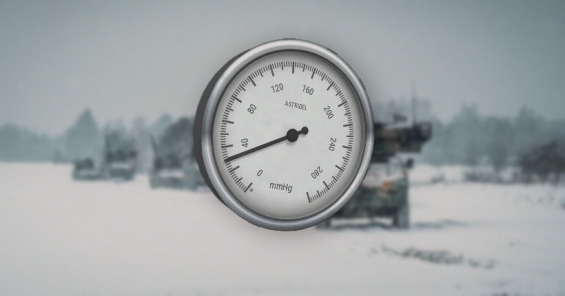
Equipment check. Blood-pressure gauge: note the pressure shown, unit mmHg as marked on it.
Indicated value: 30 mmHg
